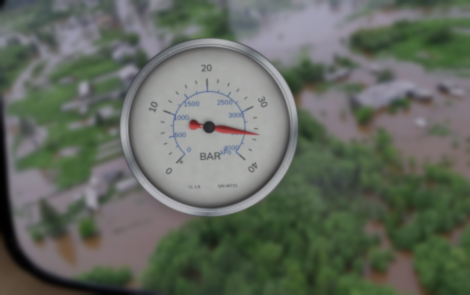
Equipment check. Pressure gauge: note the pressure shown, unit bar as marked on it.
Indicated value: 35 bar
